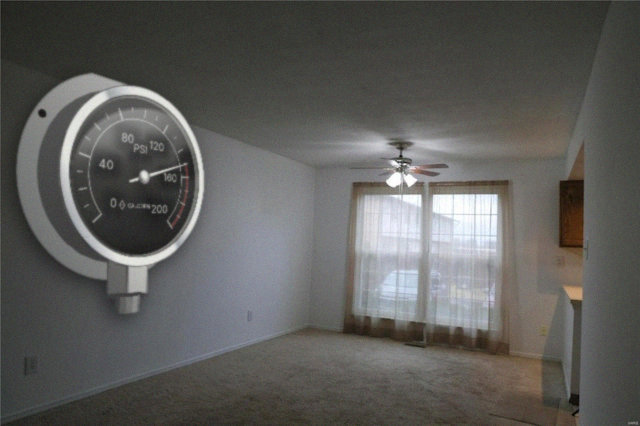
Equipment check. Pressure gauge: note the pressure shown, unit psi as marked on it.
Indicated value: 150 psi
